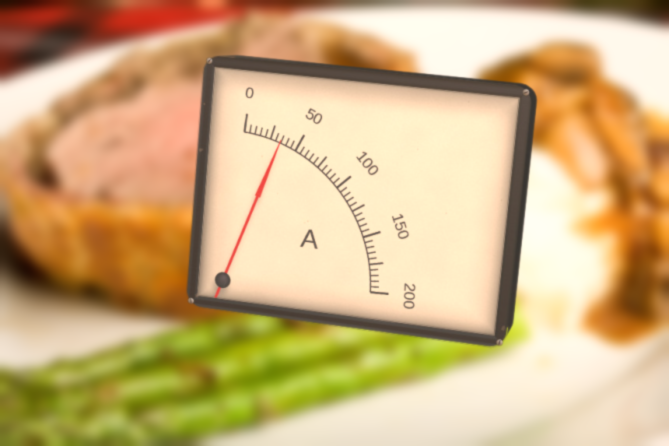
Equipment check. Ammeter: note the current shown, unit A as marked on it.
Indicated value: 35 A
